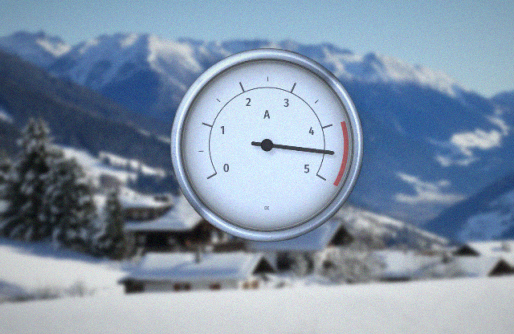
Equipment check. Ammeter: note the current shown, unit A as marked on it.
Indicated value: 4.5 A
